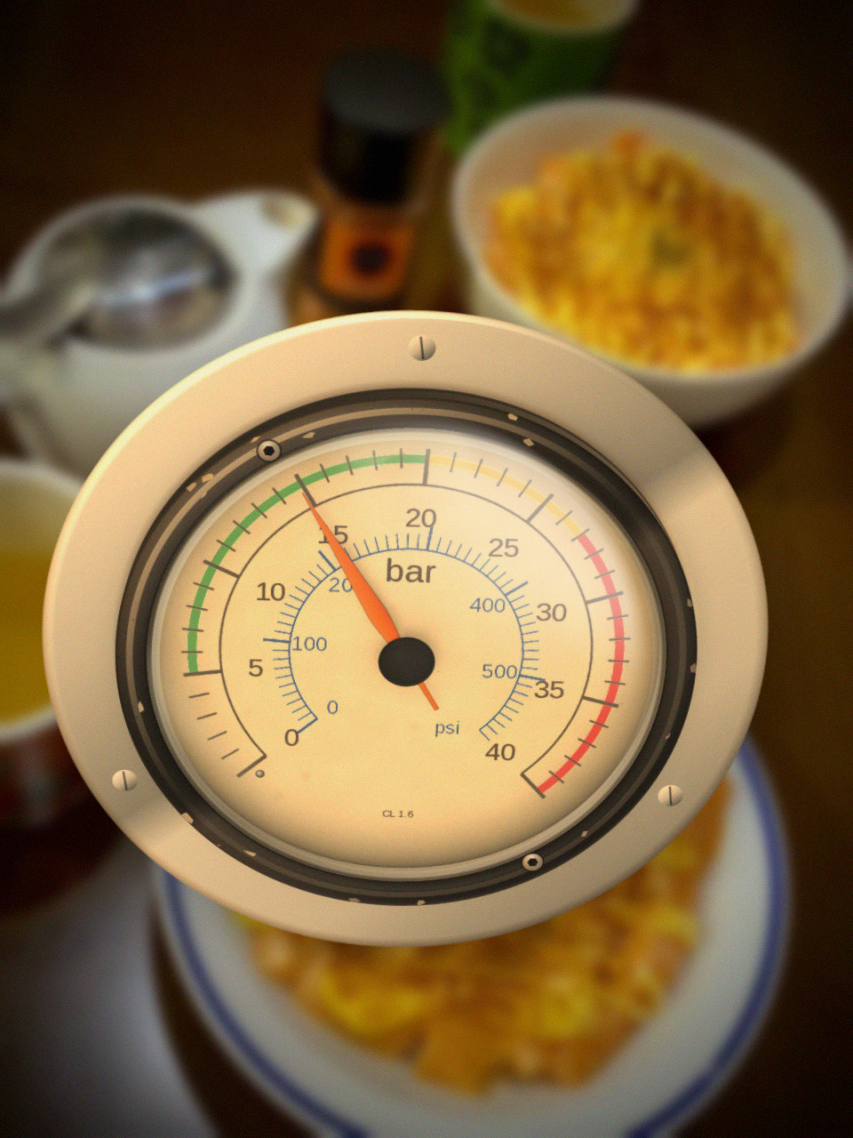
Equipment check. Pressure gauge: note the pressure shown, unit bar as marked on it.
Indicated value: 15 bar
